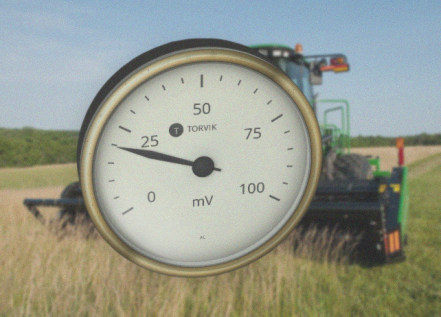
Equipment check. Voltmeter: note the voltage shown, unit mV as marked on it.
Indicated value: 20 mV
